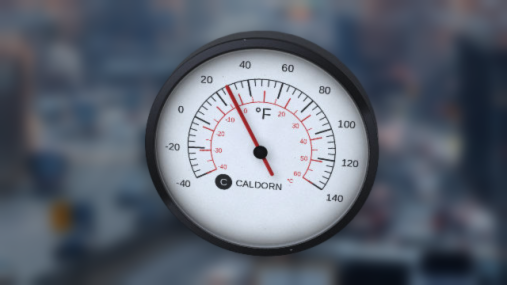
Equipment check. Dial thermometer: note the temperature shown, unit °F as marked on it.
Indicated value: 28 °F
